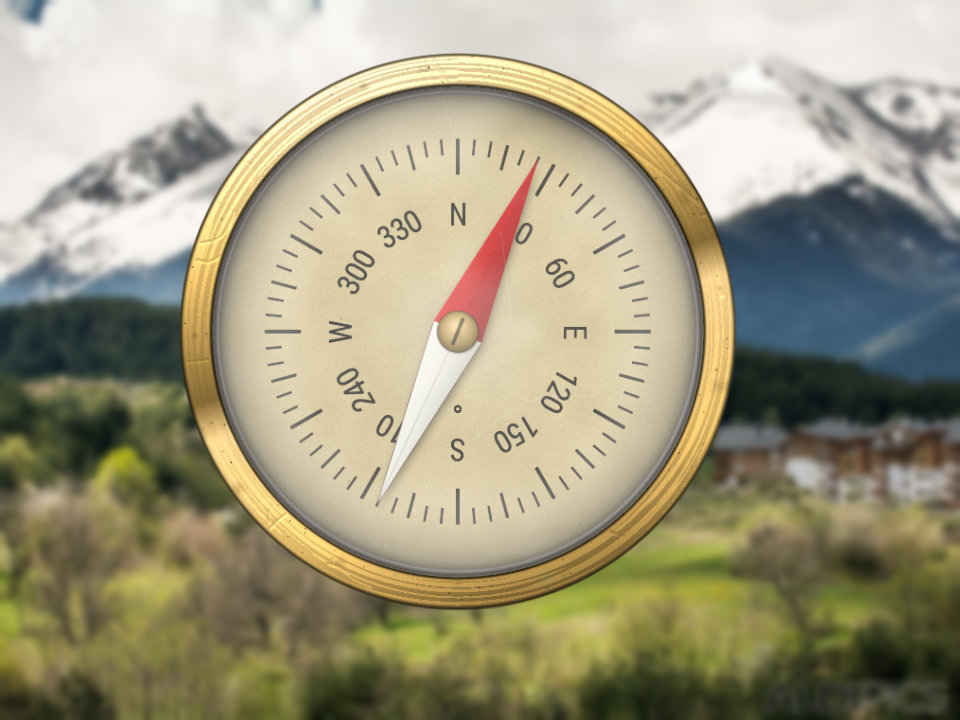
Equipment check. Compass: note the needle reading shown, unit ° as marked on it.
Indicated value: 25 °
